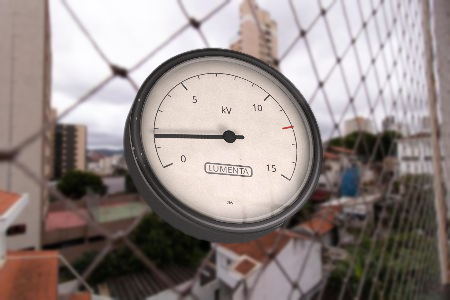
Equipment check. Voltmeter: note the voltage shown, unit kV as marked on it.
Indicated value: 1.5 kV
